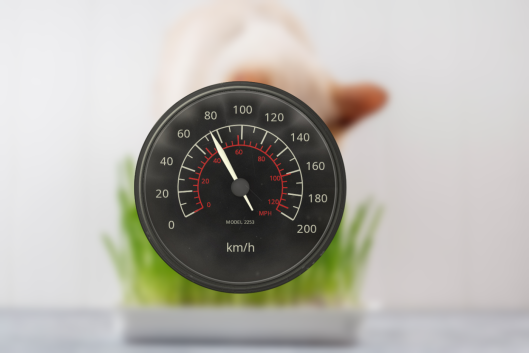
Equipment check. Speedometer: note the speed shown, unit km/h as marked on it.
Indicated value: 75 km/h
